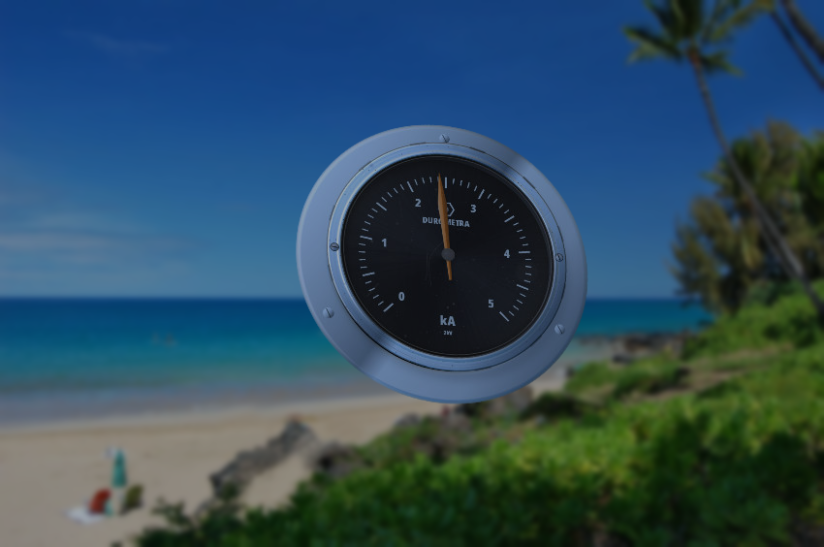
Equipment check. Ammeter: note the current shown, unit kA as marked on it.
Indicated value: 2.4 kA
